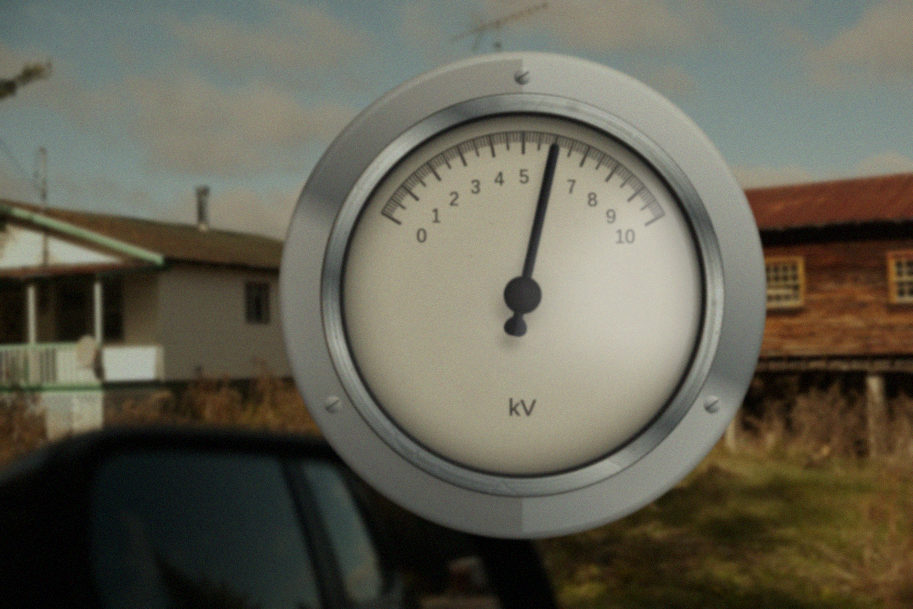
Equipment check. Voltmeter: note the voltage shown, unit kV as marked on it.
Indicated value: 6 kV
